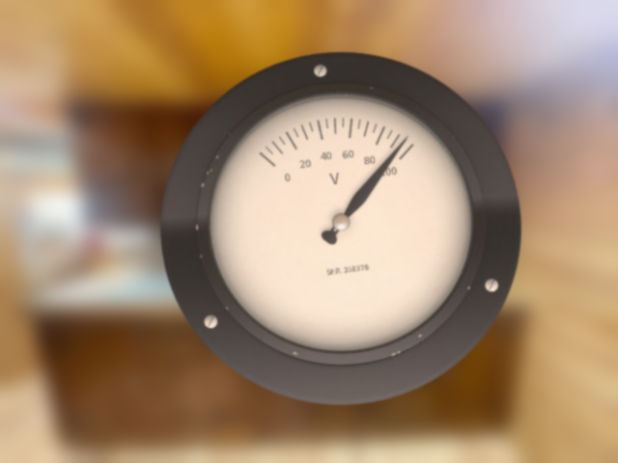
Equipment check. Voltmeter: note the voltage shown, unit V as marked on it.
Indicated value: 95 V
